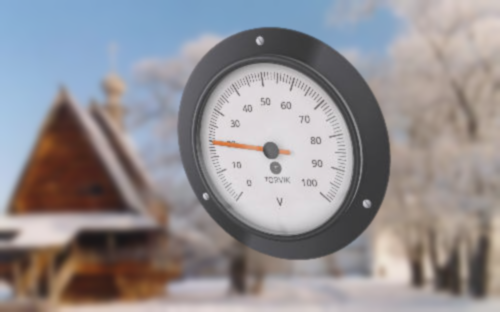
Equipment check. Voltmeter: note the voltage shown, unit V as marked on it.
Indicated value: 20 V
